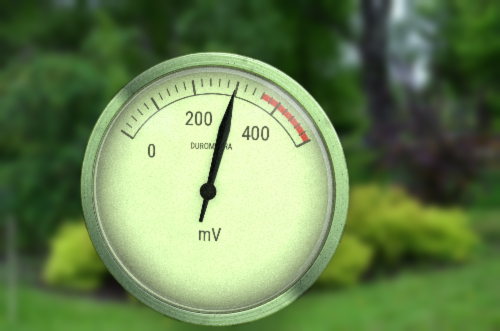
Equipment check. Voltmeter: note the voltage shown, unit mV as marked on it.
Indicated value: 300 mV
